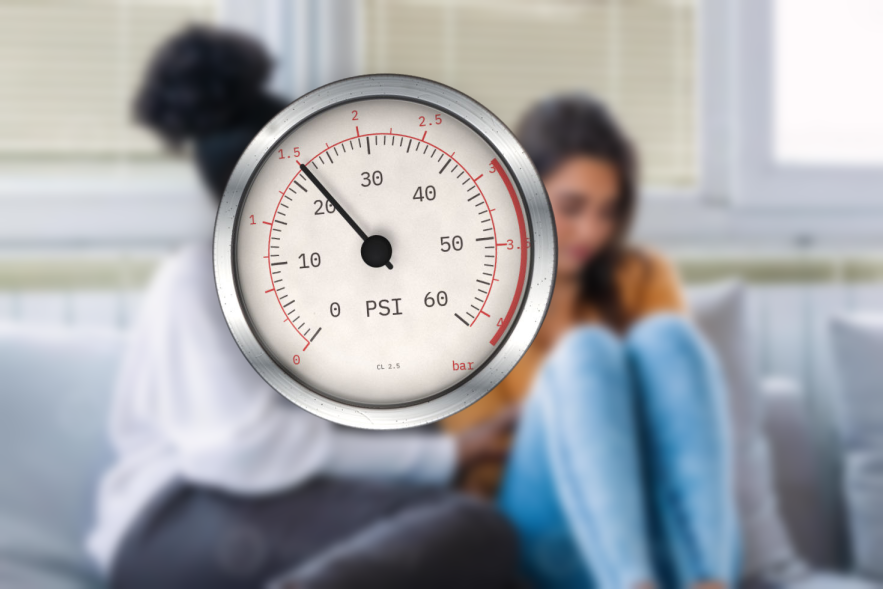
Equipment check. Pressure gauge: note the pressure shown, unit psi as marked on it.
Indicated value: 22 psi
